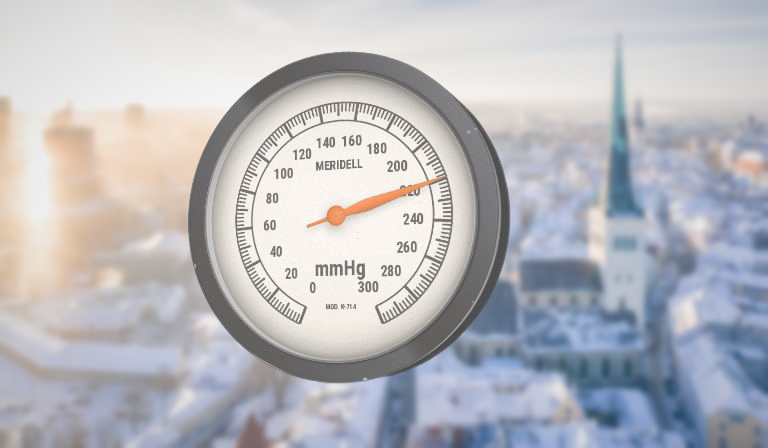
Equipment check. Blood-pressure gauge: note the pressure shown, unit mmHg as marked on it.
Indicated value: 220 mmHg
